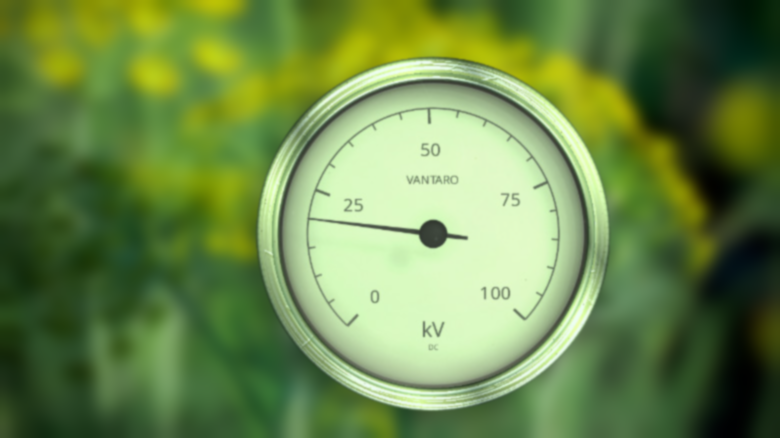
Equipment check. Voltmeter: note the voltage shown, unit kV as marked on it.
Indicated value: 20 kV
